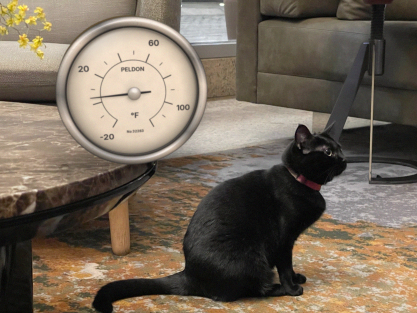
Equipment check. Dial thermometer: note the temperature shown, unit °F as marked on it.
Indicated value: 5 °F
